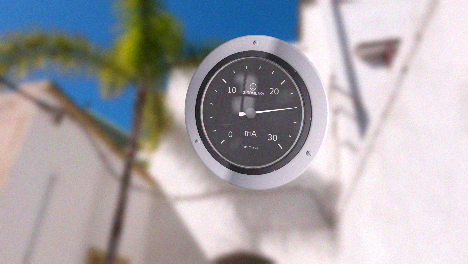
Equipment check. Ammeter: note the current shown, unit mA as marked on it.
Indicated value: 24 mA
